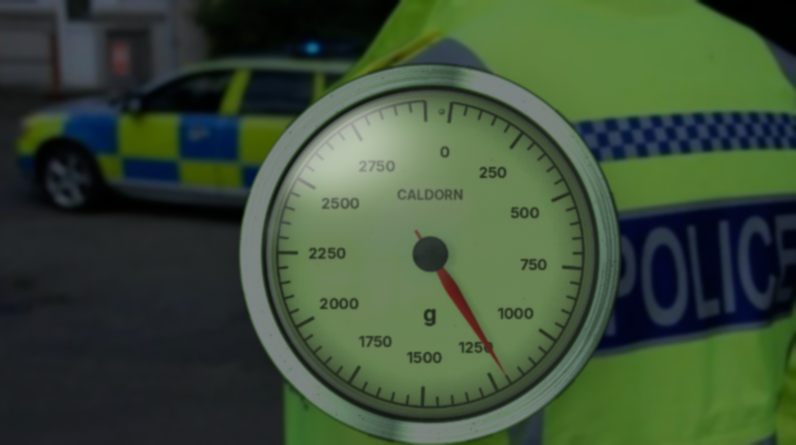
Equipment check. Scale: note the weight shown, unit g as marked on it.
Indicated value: 1200 g
